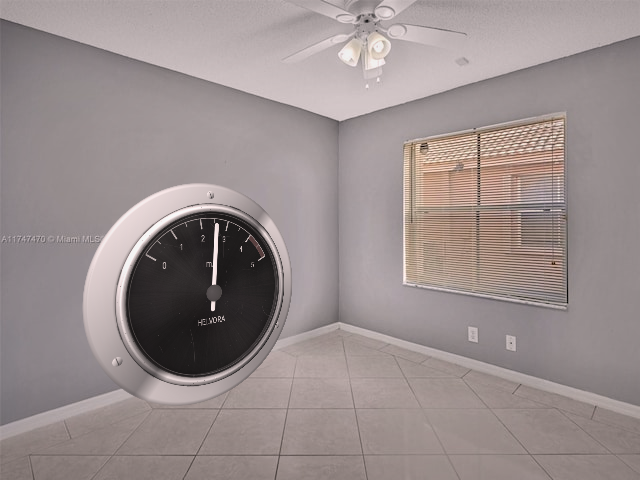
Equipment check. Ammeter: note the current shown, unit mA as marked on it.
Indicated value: 2.5 mA
